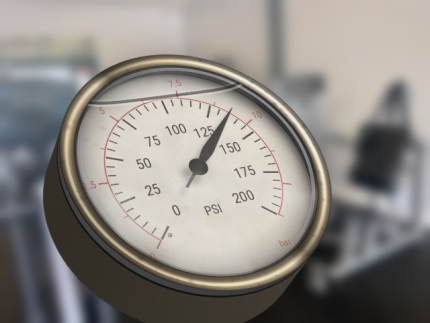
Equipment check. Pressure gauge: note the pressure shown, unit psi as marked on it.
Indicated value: 135 psi
